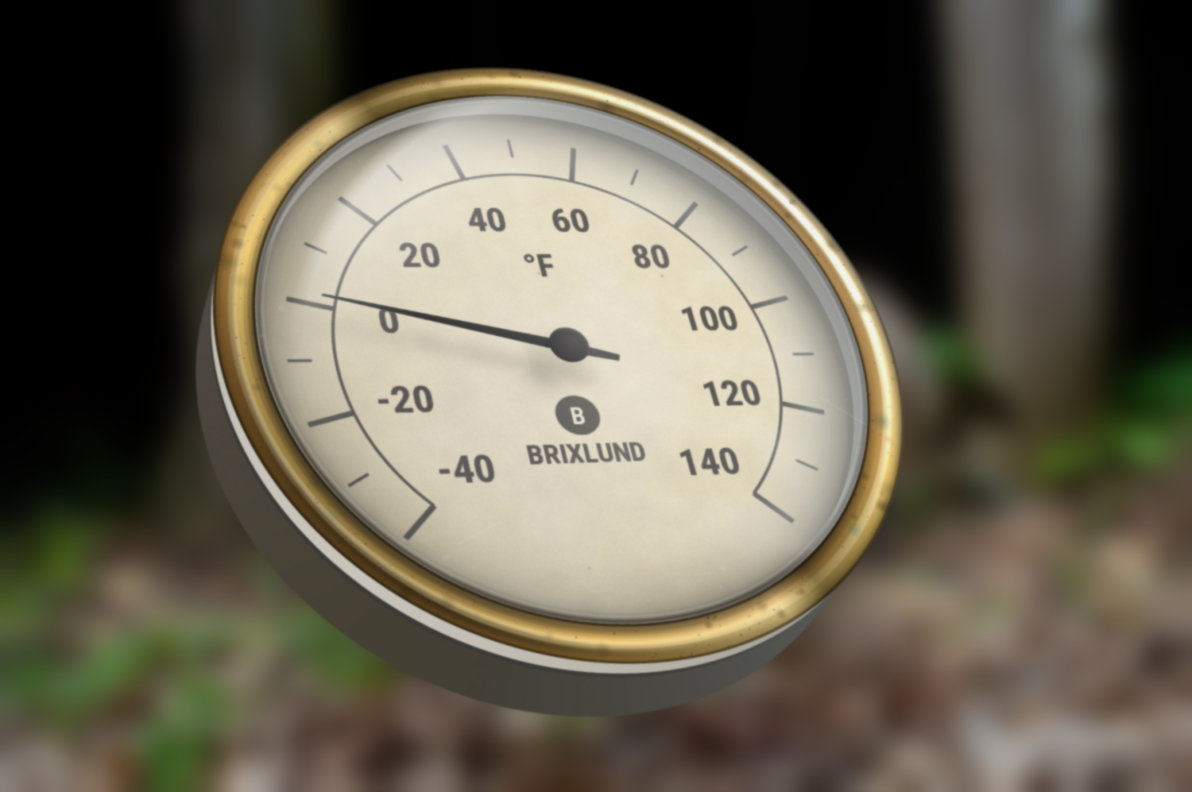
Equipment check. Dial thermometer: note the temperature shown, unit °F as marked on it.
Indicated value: 0 °F
